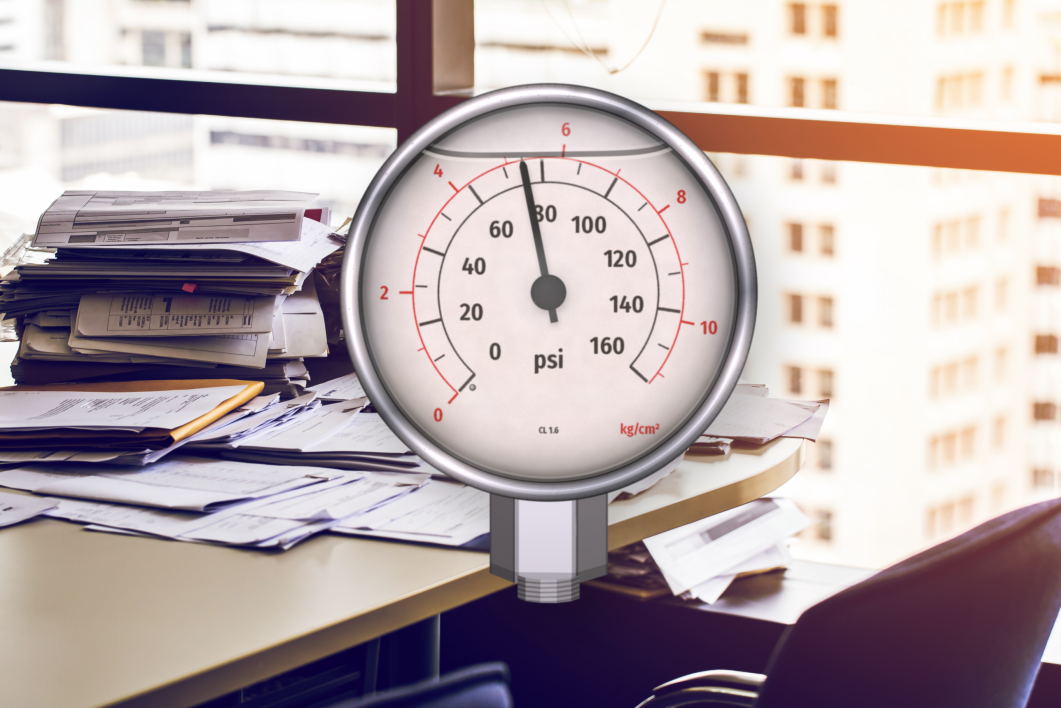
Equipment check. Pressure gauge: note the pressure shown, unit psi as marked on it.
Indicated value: 75 psi
